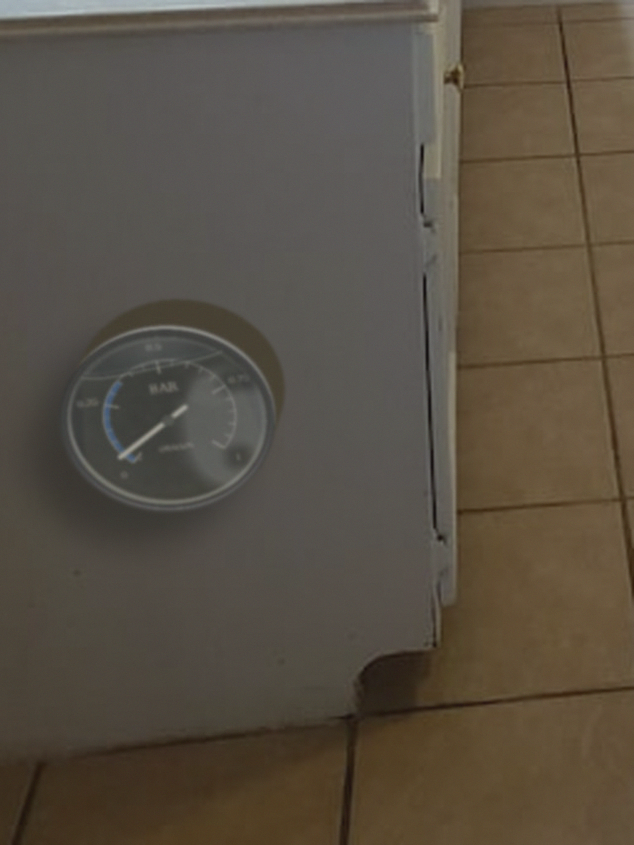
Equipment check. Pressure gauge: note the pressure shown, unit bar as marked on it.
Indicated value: 0.05 bar
